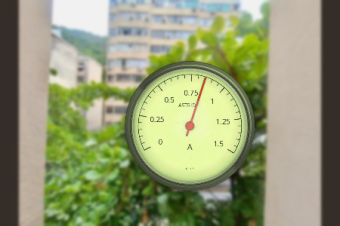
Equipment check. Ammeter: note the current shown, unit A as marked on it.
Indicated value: 0.85 A
